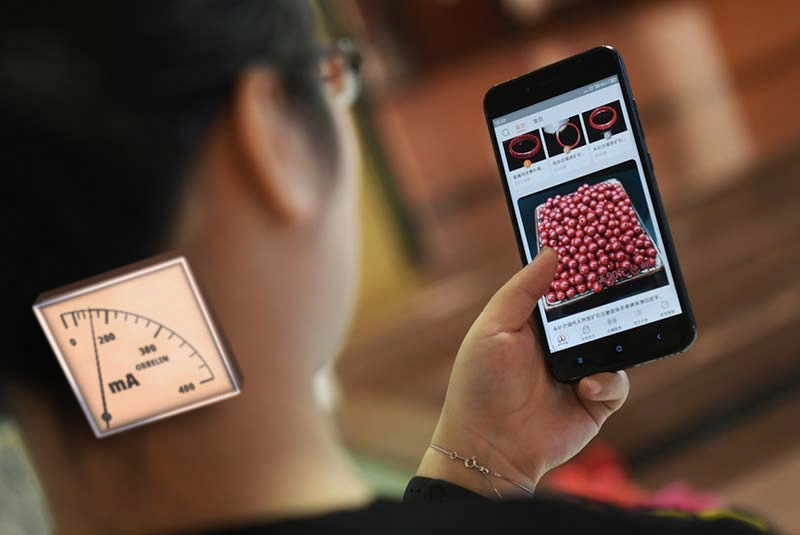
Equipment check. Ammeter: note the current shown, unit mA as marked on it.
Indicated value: 160 mA
